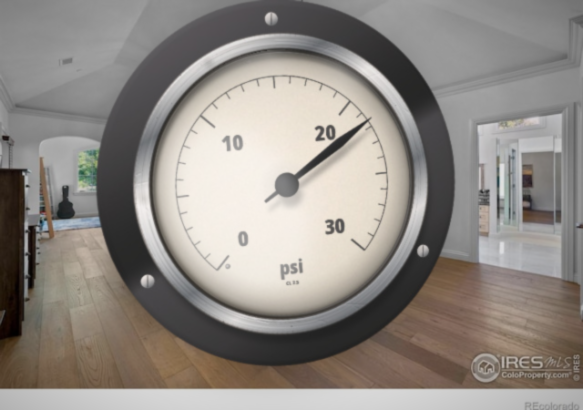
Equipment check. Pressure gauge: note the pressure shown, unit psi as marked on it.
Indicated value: 21.5 psi
